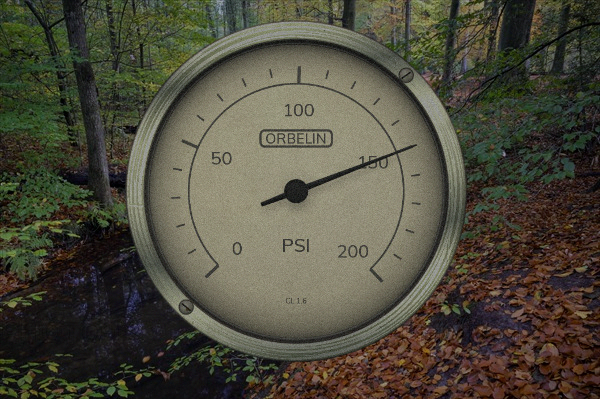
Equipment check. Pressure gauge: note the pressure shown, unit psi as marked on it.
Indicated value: 150 psi
